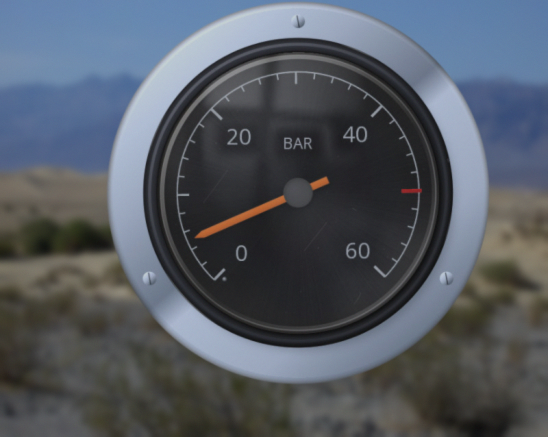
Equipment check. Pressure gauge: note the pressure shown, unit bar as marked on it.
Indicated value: 5 bar
